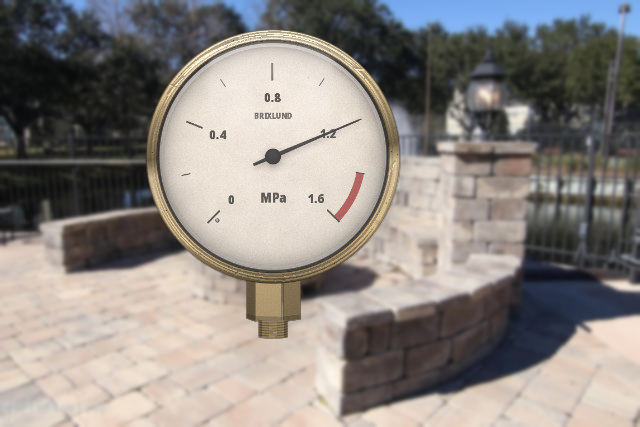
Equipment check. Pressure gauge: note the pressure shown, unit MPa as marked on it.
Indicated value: 1.2 MPa
